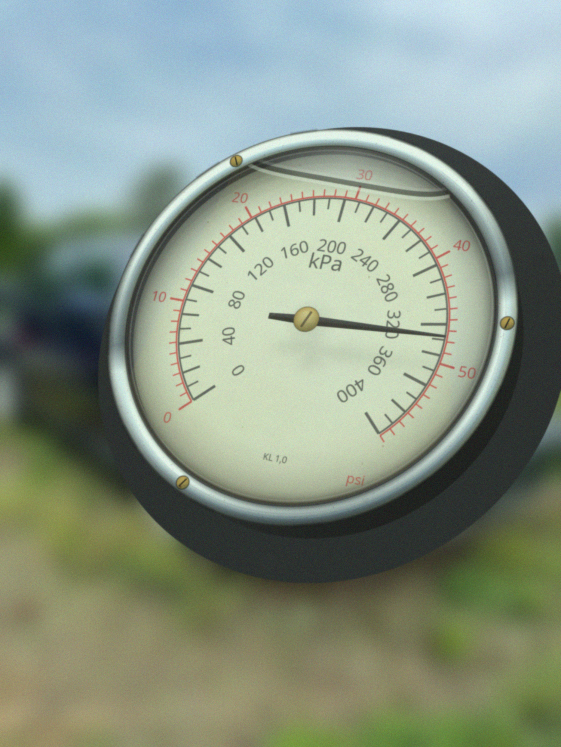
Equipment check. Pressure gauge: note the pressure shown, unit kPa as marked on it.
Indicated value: 330 kPa
